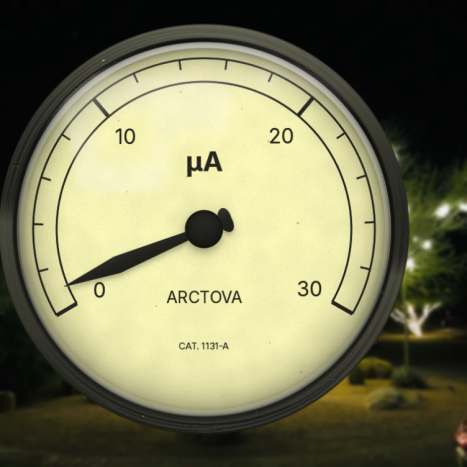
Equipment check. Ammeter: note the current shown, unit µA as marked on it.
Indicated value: 1 µA
